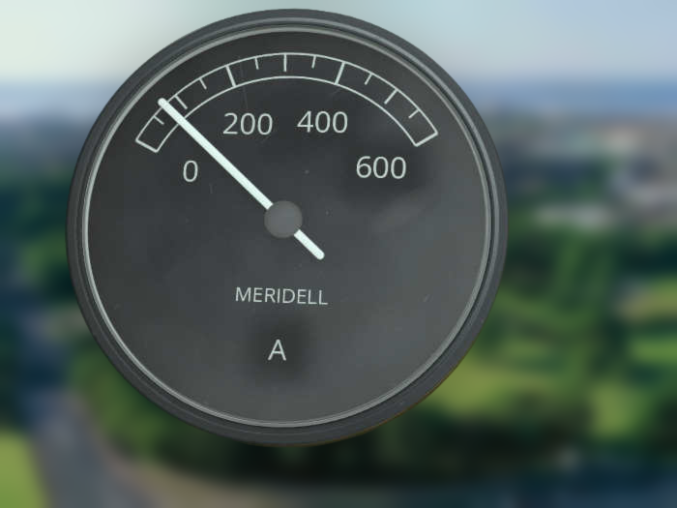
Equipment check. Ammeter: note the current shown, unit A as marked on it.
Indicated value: 75 A
